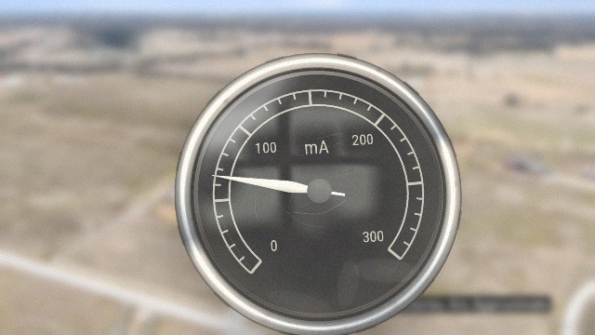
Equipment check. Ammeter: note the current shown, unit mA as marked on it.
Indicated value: 65 mA
